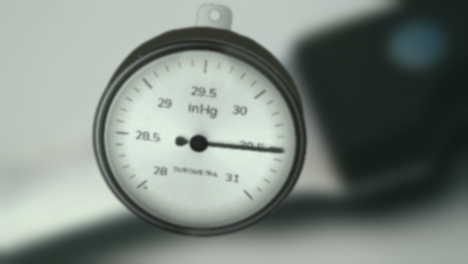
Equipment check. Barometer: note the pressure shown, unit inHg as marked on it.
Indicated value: 30.5 inHg
